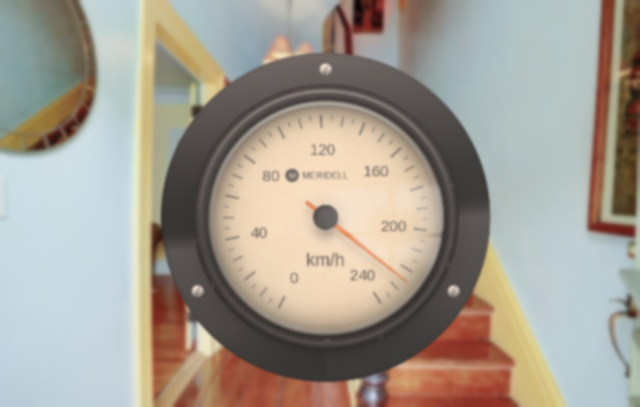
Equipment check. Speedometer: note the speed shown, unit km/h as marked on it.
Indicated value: 225 km/h
